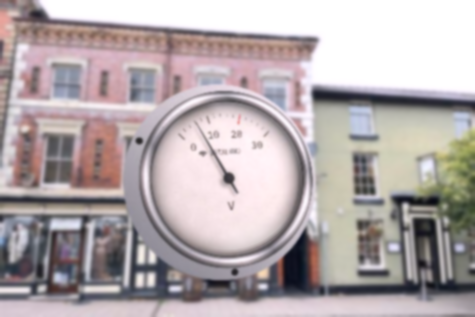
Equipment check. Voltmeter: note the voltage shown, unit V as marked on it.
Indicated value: 6 V
